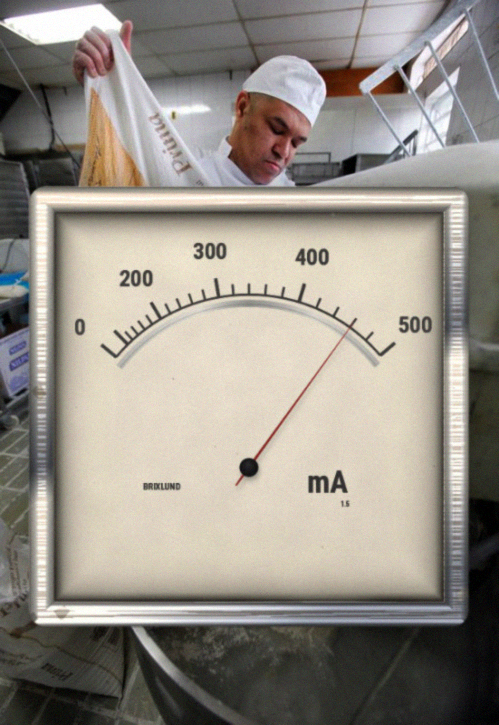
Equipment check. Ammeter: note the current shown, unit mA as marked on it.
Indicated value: 460 mA
